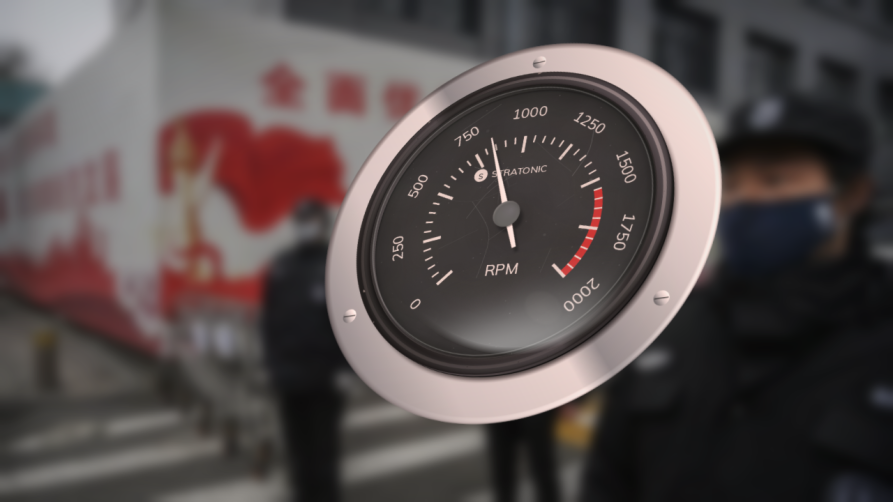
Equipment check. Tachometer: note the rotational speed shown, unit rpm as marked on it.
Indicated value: 850 rpm
